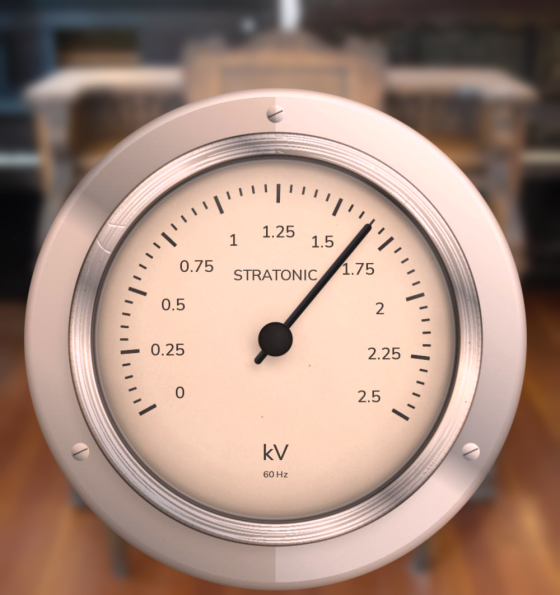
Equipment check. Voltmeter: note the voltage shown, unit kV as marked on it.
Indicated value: 1.65 kV
